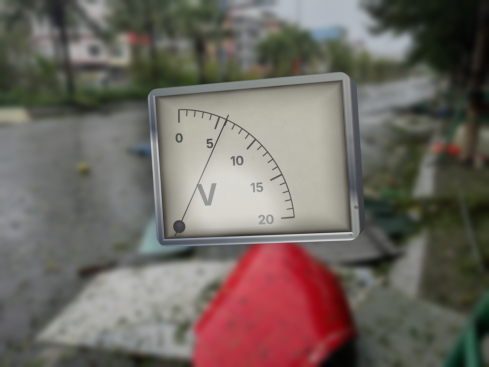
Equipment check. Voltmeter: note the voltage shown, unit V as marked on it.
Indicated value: 6 V
